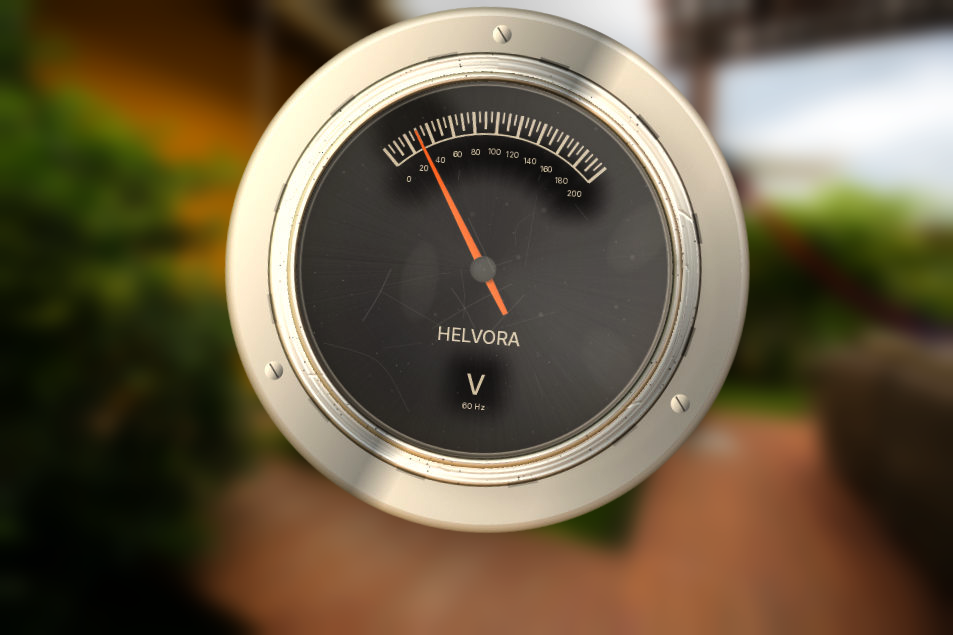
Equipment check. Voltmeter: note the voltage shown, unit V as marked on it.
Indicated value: 30 V
